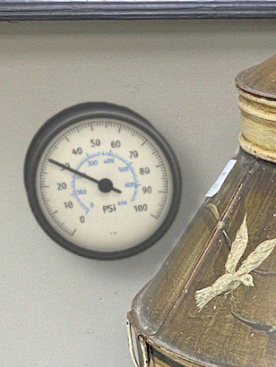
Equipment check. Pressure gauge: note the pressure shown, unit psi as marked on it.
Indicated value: 30 psi
